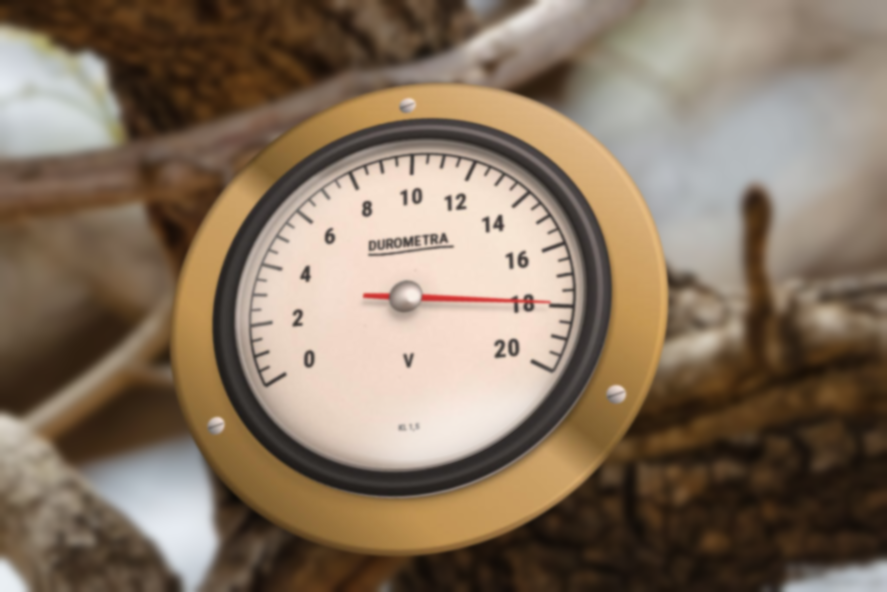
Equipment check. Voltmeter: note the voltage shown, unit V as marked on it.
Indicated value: 18 V
